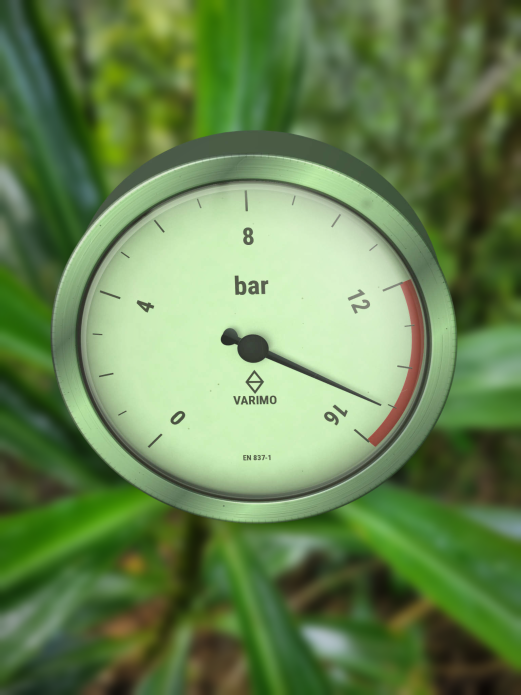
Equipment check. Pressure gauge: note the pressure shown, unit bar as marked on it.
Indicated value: 15 bar
